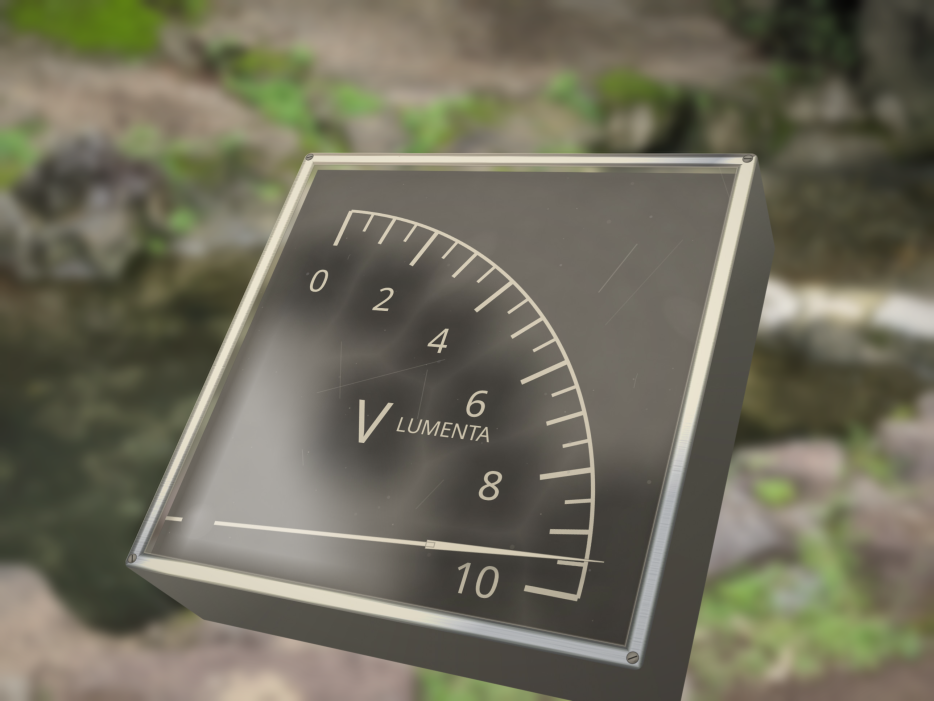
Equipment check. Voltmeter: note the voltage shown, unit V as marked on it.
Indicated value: 9.5 V
